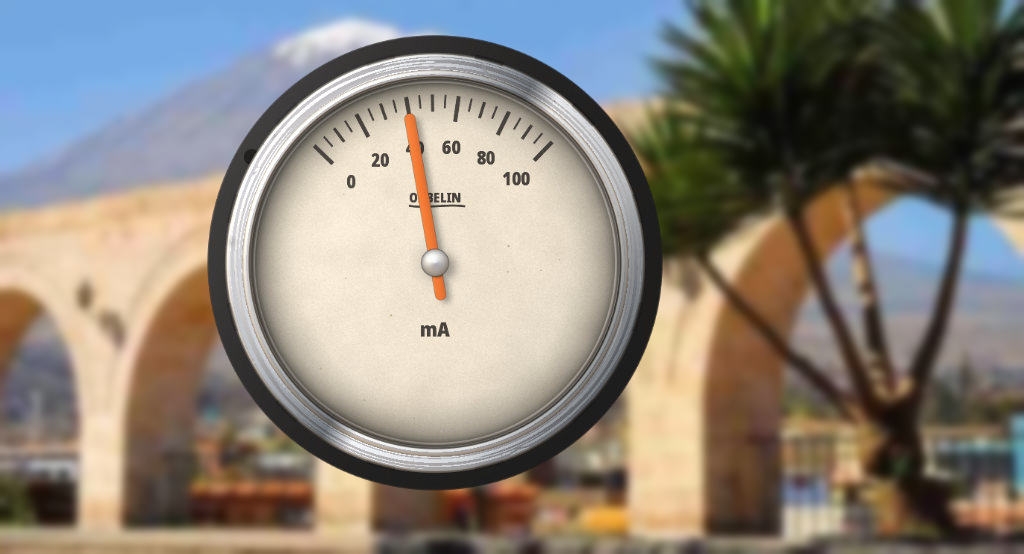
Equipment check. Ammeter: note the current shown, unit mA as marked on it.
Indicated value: 40 mA
